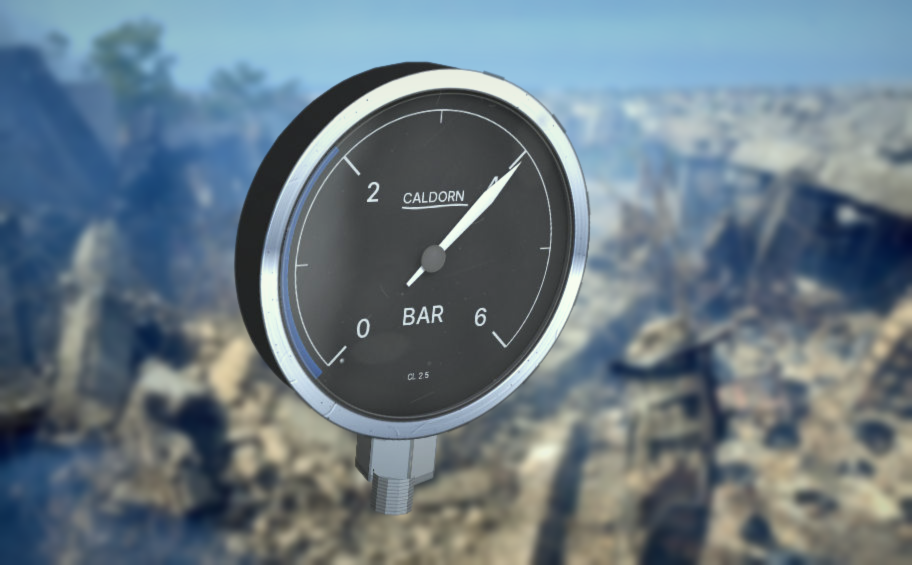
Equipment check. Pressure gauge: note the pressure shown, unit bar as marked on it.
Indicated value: 4 bar
